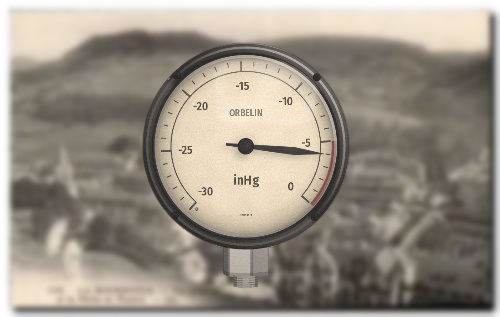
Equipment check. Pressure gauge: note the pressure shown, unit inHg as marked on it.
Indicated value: -4 inHg
